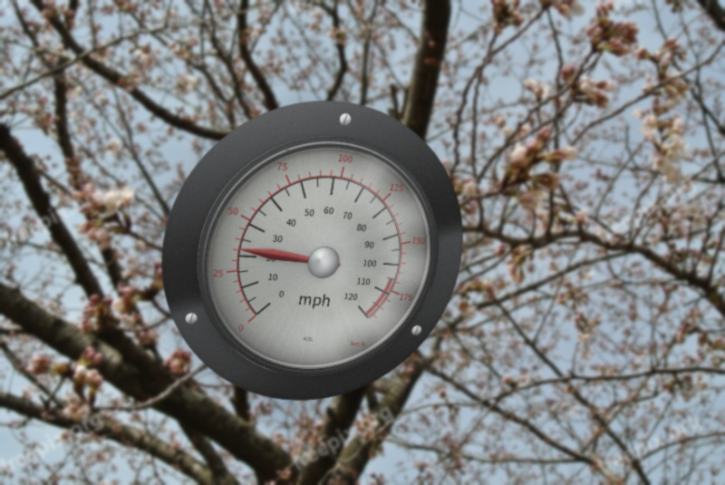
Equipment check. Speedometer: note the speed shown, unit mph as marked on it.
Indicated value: 22.5 mph
